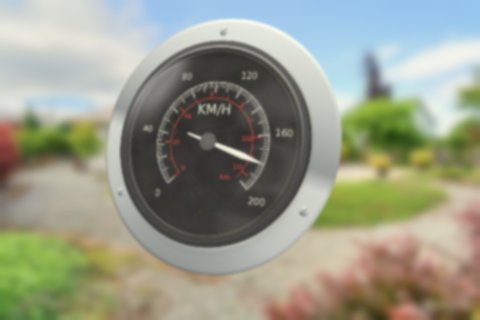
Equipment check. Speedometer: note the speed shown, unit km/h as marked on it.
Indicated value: 180 km/h
